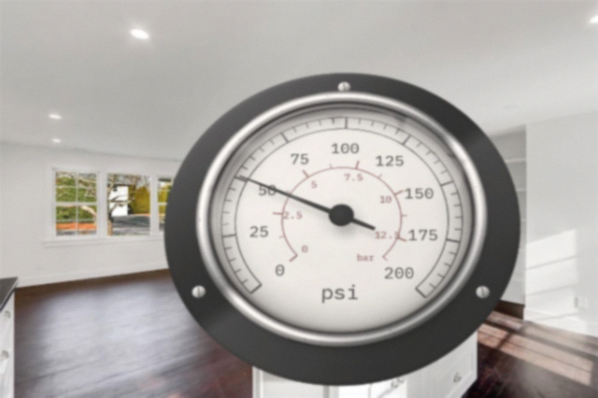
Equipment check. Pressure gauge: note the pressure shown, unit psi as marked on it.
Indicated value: 50 psi
